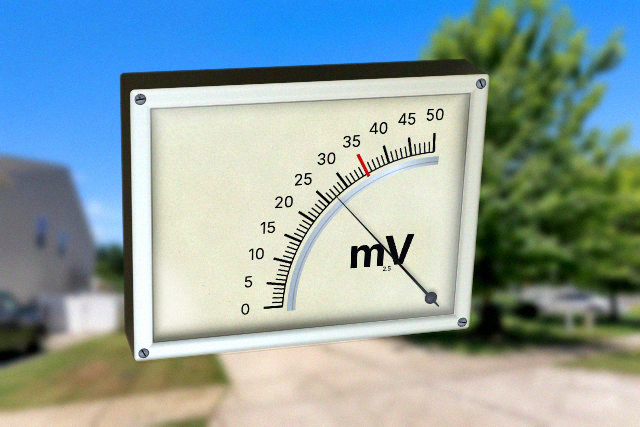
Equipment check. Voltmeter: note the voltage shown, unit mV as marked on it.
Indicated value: 27 mV
